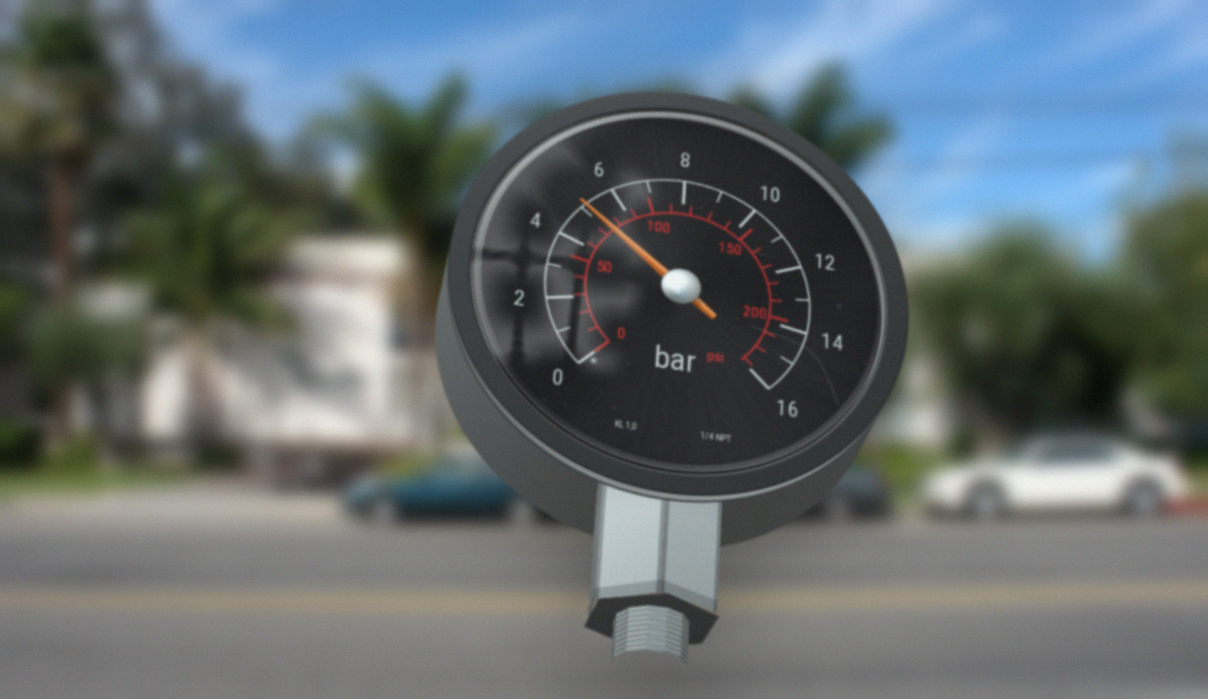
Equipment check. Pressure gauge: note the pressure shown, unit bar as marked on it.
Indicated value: 5 bar
